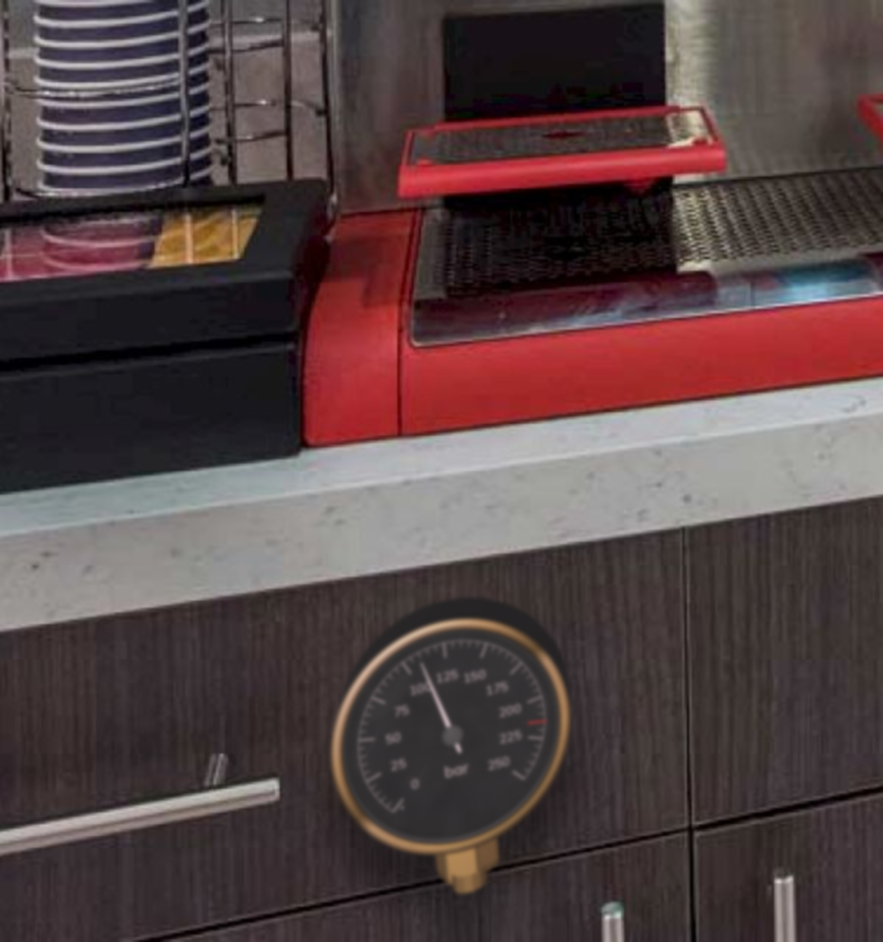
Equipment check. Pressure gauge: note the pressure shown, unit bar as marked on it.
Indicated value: 110 bar
